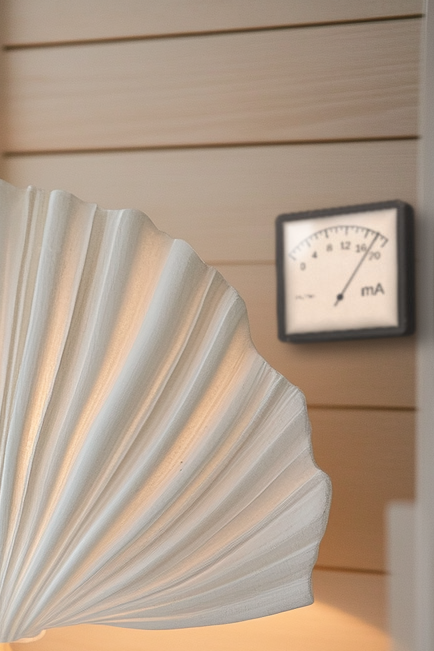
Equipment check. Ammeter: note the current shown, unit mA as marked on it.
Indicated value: 18 mA
